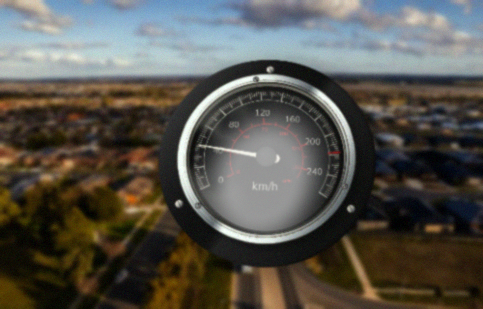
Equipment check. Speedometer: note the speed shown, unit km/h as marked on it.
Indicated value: 40 km/h
